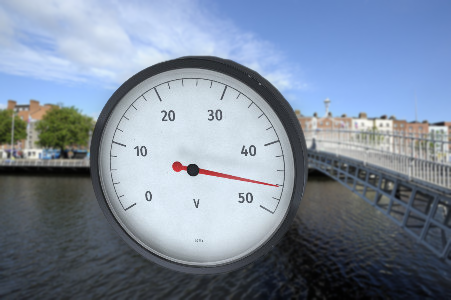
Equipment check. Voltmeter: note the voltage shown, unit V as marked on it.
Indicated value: 46 V
